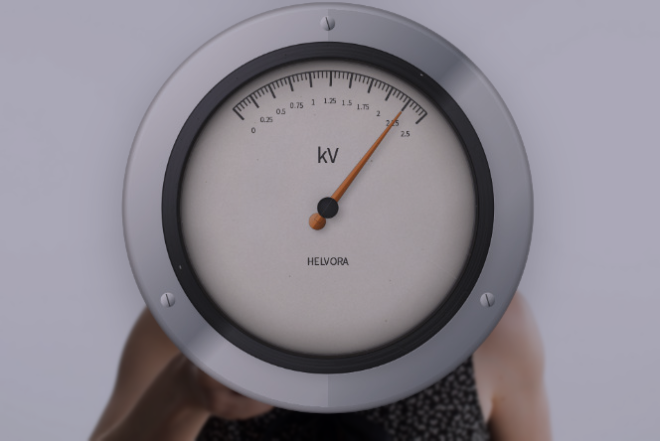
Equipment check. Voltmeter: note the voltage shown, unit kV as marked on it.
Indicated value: 2.25 kV
